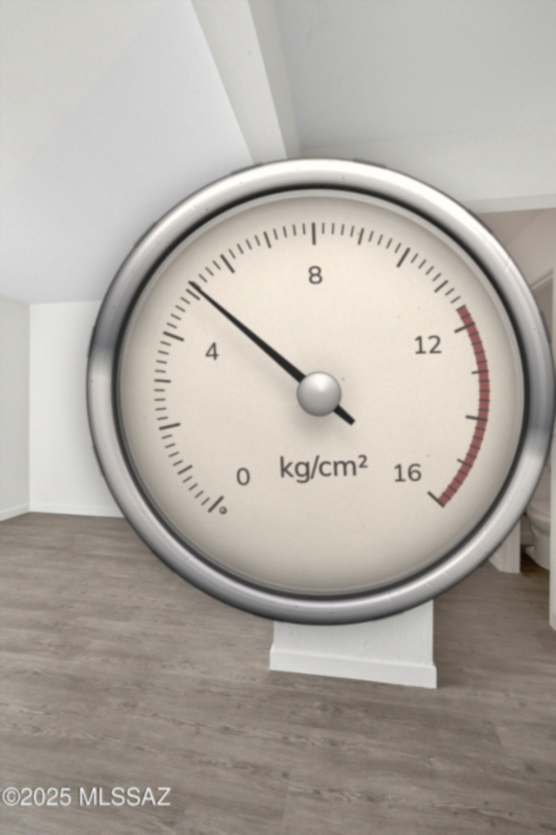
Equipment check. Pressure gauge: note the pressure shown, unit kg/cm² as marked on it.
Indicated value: 5.2 kg/cm²
